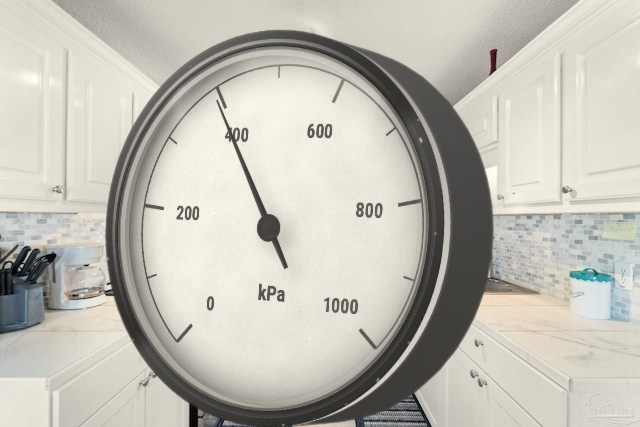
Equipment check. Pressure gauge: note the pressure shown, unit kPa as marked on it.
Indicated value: 400 kPa
